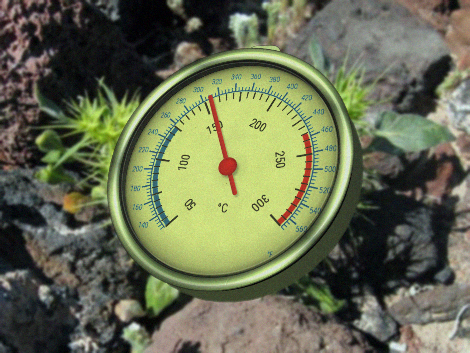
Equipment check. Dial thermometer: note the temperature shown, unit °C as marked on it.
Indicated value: 155 °C
